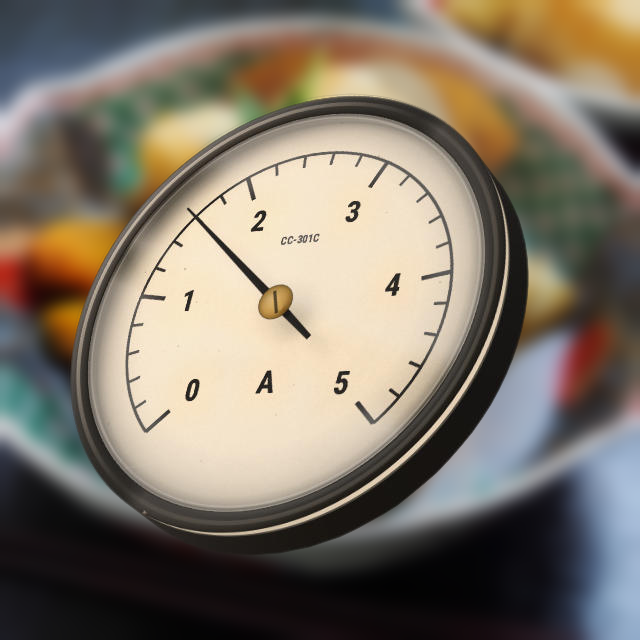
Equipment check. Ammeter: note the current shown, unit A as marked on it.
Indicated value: 1.6 A
